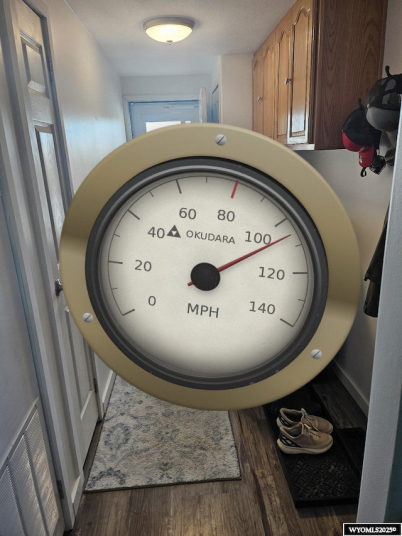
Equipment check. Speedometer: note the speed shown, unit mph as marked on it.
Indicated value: 105 mph
